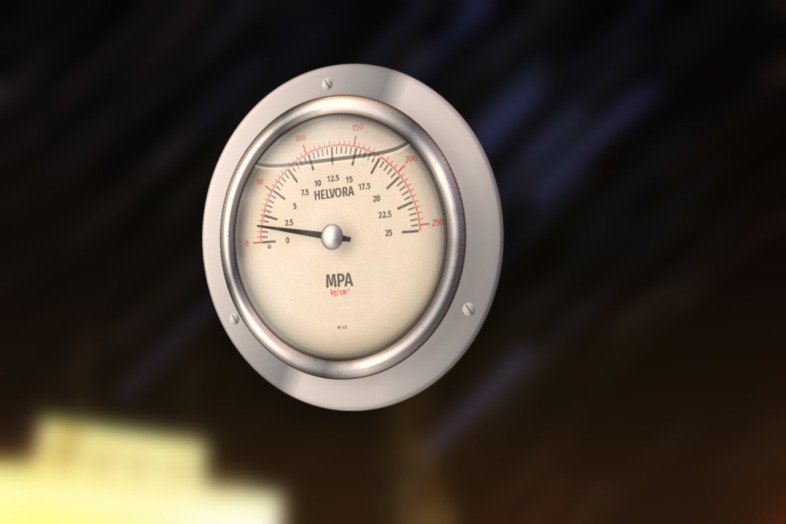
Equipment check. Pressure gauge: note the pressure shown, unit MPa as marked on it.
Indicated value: 1.5 MPa
